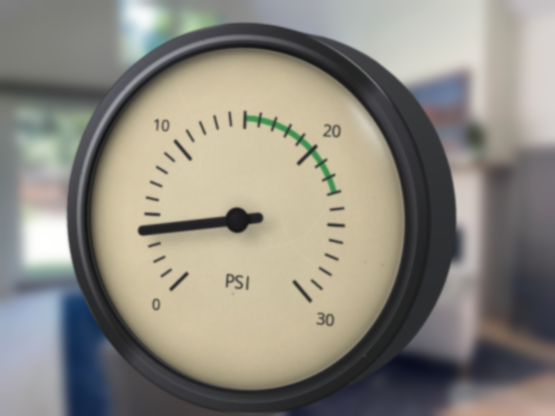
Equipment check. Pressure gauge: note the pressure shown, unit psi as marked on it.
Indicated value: 4 psi
